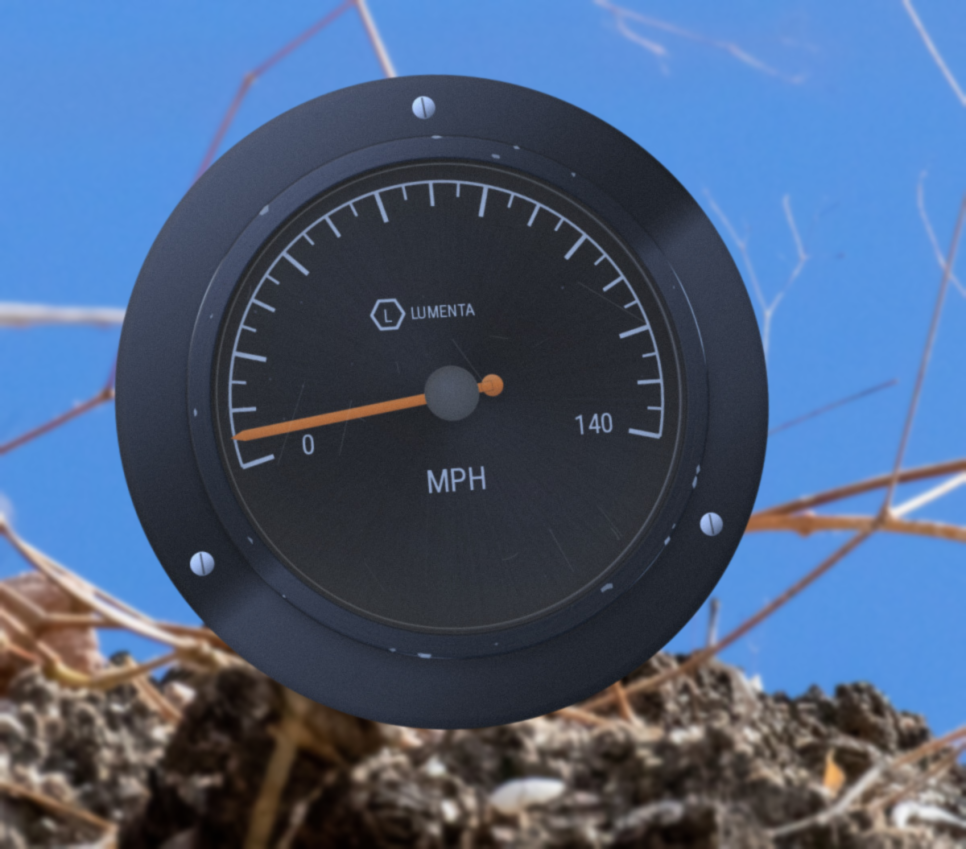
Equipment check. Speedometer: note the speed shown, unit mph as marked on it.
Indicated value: 5 mph
